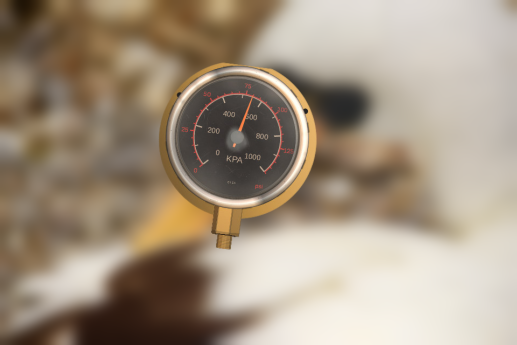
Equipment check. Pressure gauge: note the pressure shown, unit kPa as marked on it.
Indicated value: 550 kPa
